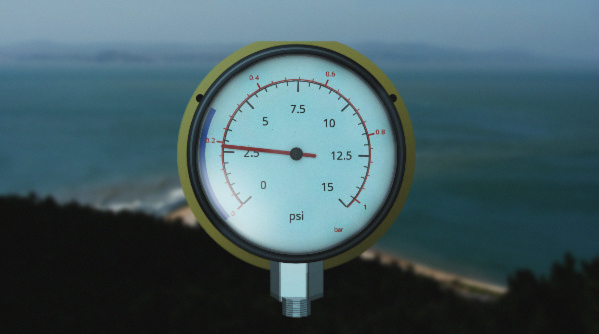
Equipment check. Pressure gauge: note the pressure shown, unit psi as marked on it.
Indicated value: 2.75 psi
